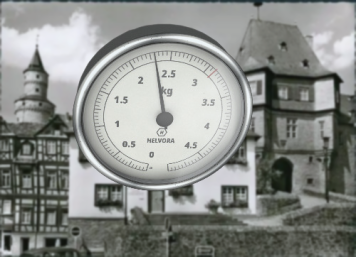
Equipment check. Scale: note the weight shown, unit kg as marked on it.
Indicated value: 2.3 kg
